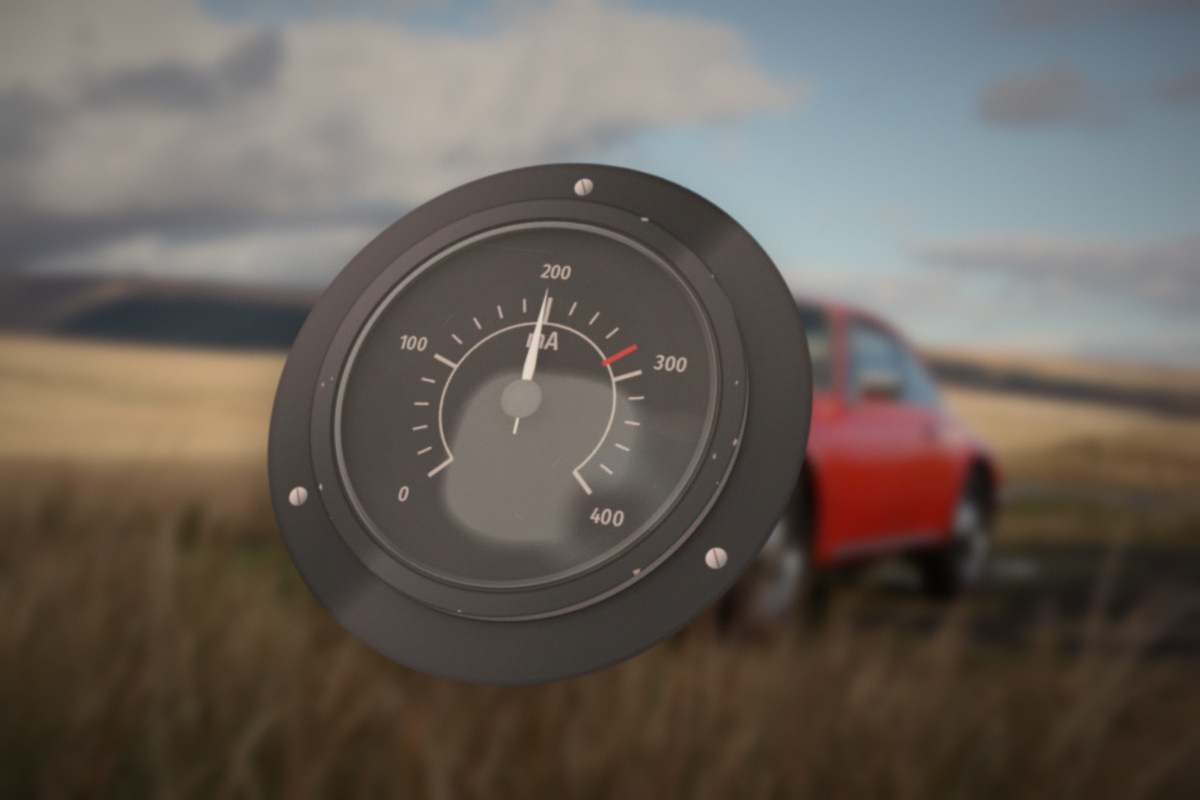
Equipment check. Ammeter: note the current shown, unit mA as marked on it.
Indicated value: 200 mA
